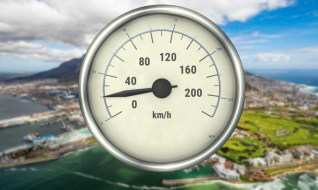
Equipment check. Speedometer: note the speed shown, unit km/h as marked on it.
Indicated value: 20 km/h
